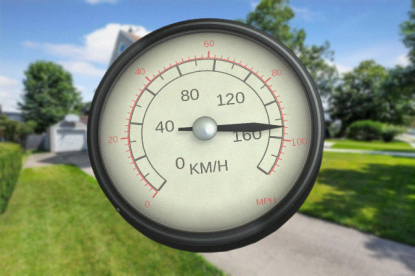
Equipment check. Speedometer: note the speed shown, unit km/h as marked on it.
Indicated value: 155 km/h
